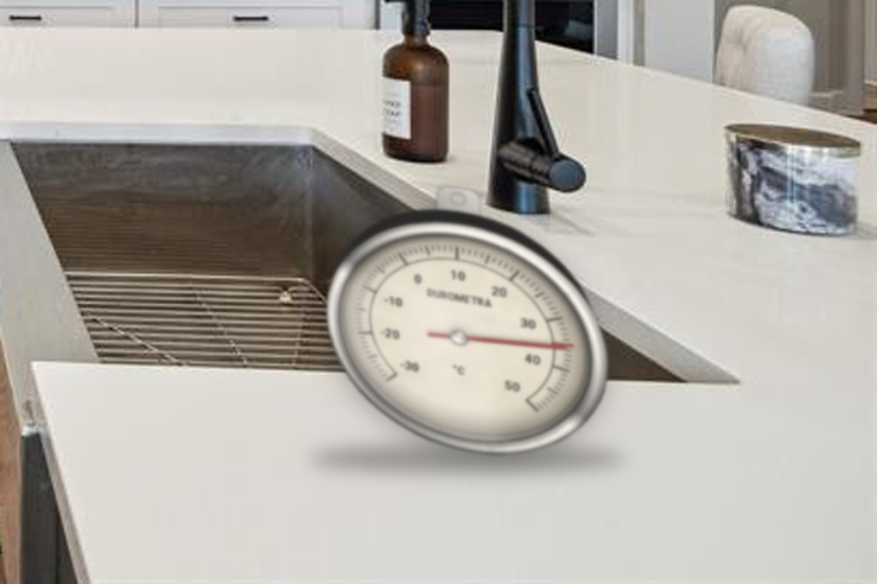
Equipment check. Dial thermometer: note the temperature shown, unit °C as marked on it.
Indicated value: 35 °C
